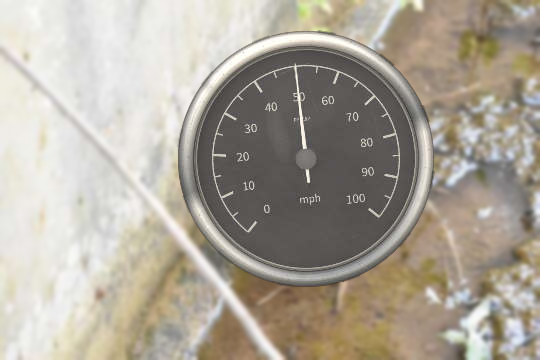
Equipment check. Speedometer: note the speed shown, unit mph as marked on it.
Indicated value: 50 mph
